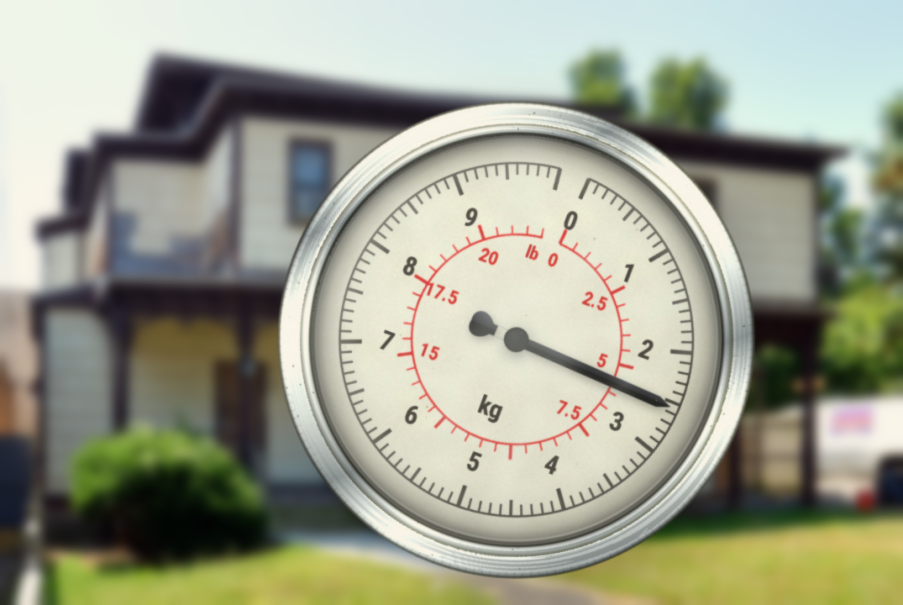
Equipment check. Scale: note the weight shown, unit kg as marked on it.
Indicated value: 2.55 kg
